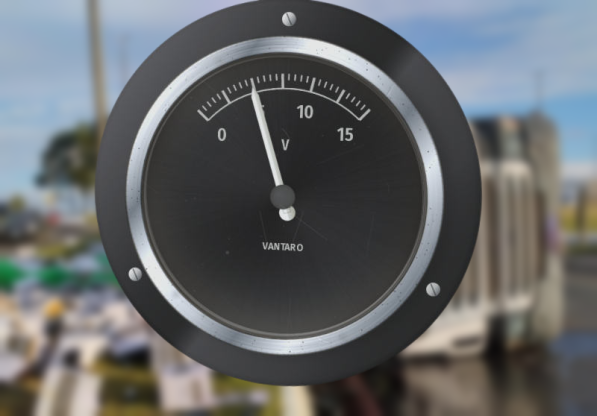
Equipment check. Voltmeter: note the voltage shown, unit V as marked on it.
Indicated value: 5 V
